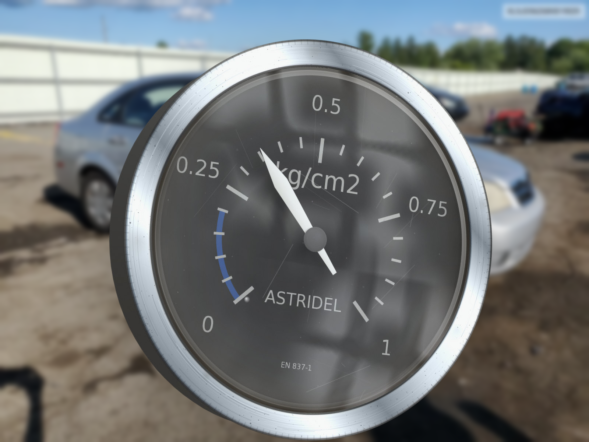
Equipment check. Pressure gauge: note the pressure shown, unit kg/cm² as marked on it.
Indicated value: 0.35 kg/cm²
